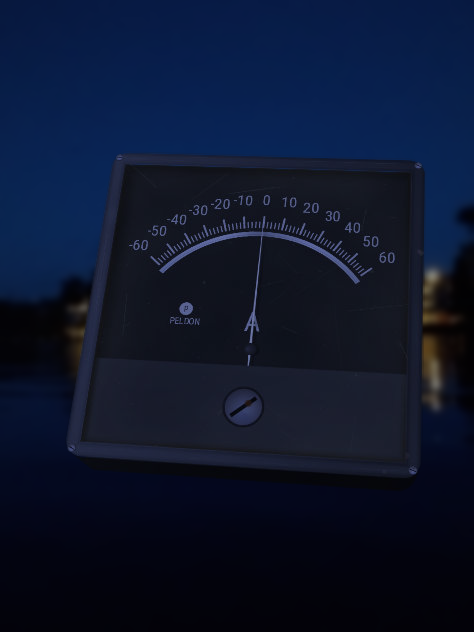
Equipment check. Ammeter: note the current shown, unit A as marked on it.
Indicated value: 0 A
